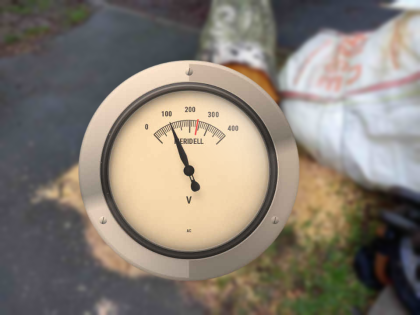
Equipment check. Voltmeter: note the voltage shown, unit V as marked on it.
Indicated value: 100 V
